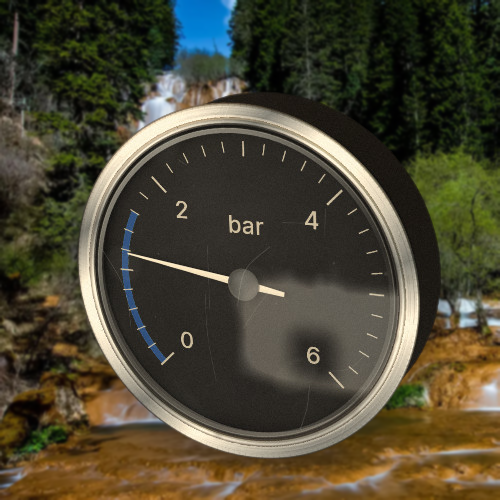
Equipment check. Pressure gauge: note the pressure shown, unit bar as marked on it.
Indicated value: 1.2 bar
